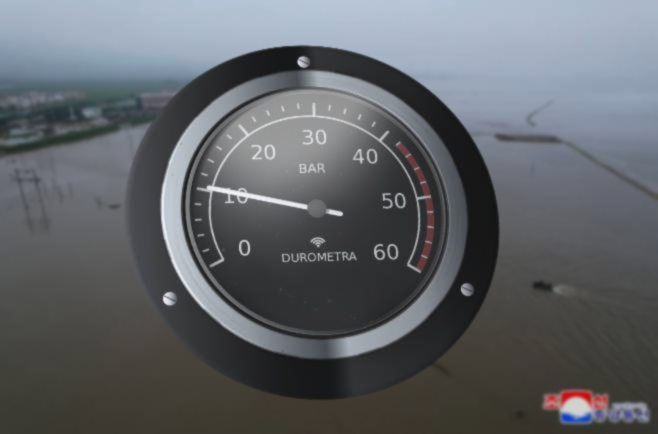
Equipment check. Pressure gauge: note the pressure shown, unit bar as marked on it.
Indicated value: 10 bar
